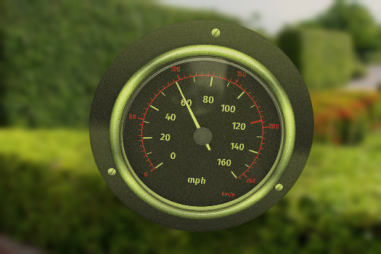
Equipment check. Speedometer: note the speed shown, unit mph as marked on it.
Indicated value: 60 mph
